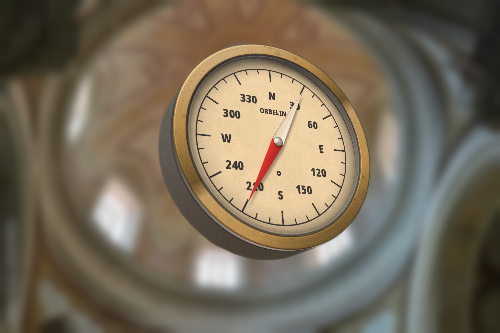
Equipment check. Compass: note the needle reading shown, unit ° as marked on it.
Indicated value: 210 °
